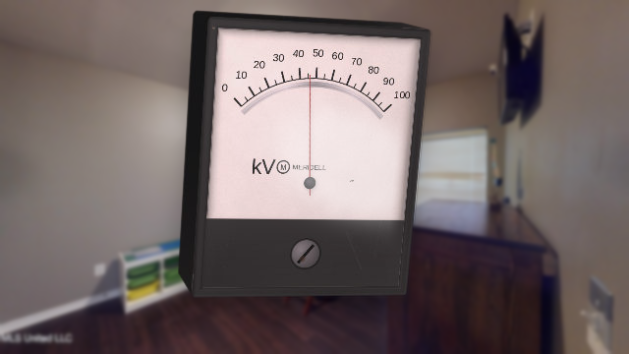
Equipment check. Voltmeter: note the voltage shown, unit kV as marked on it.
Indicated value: 45 kV
